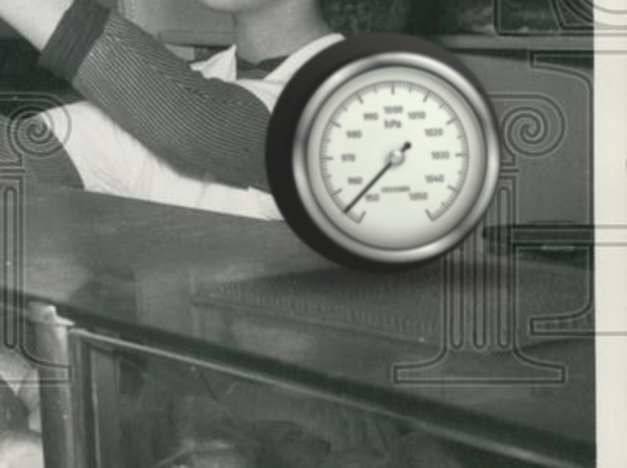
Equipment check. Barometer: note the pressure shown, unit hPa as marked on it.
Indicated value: 955 hPa
